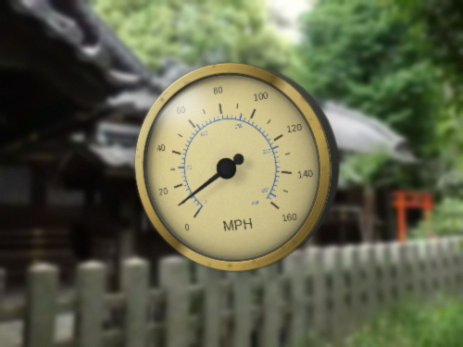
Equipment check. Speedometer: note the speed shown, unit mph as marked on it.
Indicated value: 10 mph
